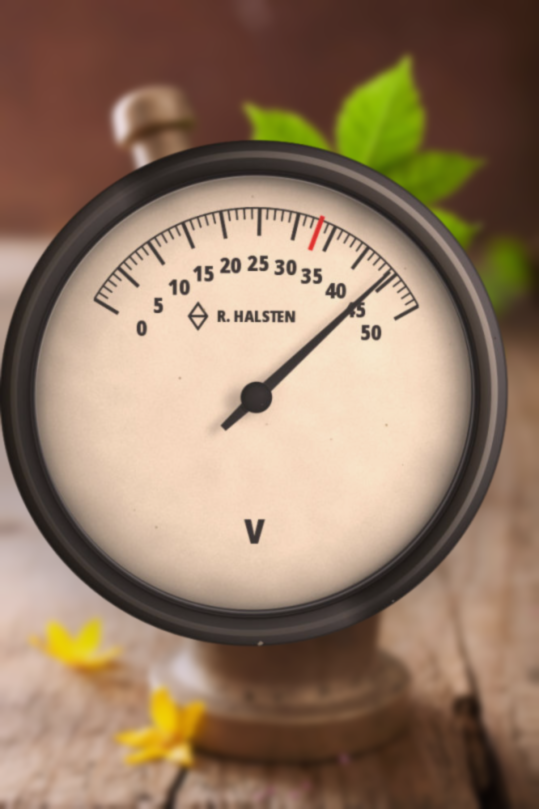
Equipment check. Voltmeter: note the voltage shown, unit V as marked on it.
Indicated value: 44 V
